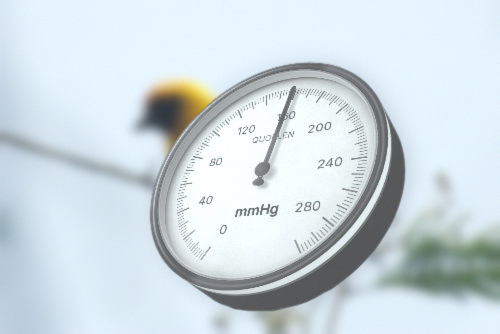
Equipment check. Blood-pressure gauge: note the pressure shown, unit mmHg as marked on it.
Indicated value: 160 mmHg
